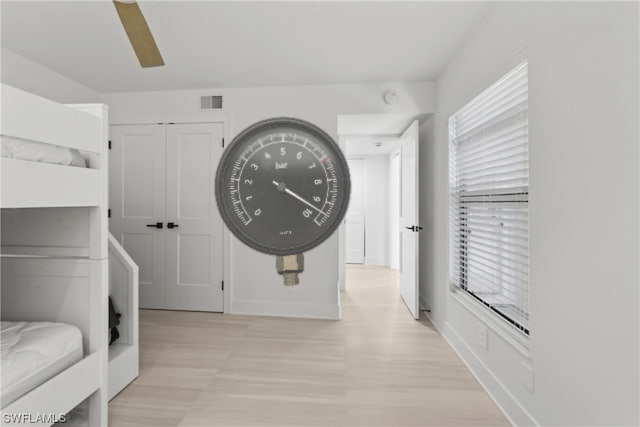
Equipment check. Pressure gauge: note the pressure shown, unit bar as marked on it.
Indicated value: 9.5 bar
